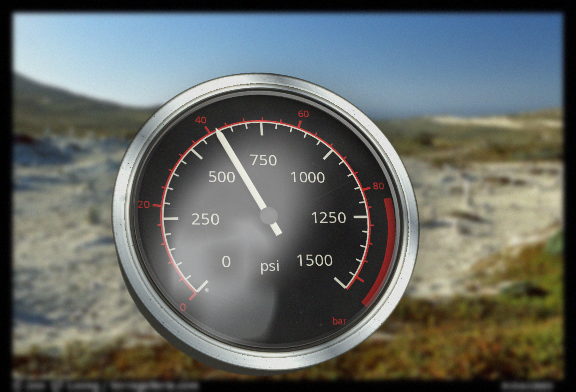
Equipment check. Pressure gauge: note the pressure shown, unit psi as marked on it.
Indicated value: 600 psi
